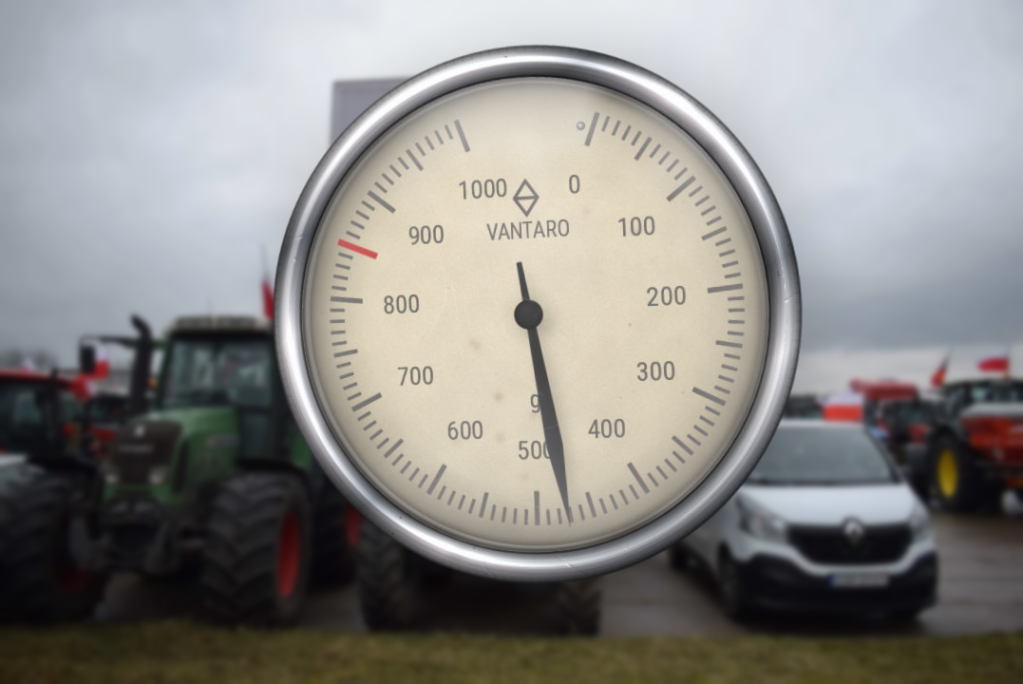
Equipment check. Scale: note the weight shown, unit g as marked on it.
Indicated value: 470 g
